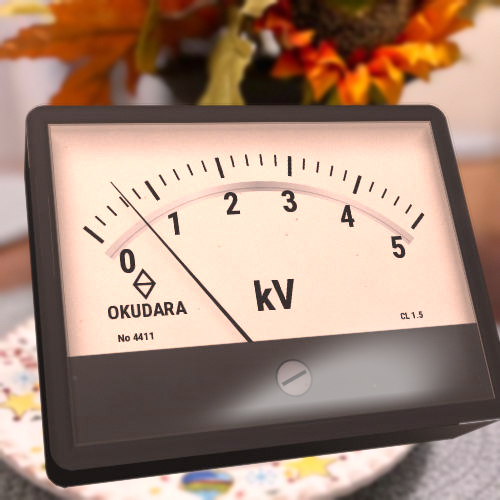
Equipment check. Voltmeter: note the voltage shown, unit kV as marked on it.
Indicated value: 0.6 kV
